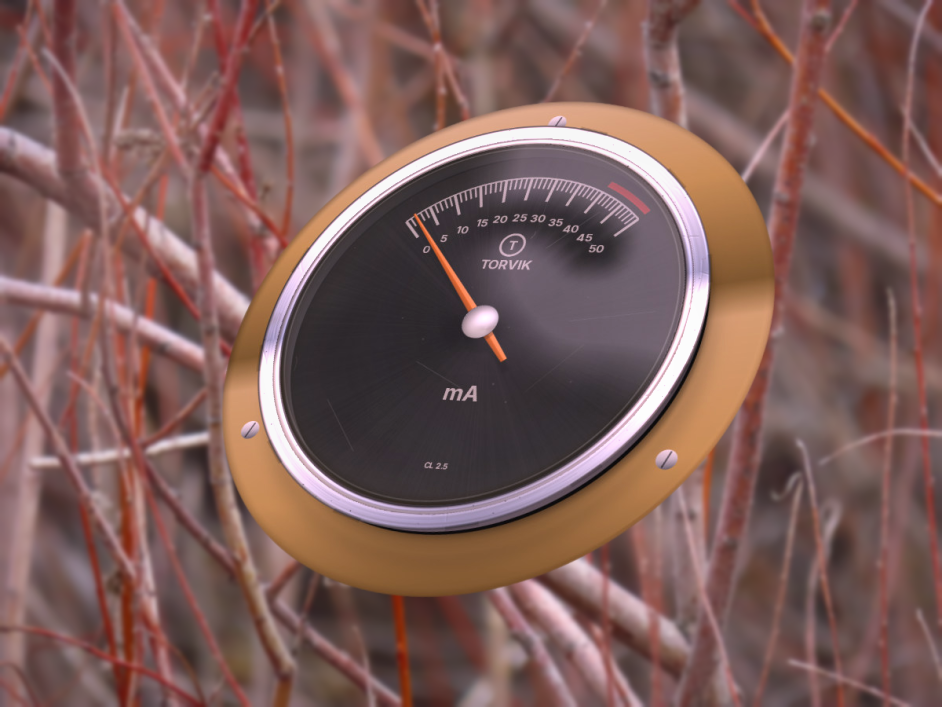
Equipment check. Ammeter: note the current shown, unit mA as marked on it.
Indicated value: 2 mA
